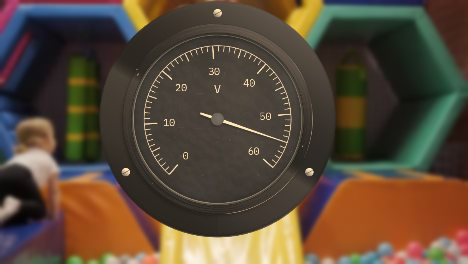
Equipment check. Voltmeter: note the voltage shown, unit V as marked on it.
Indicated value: 55 V
